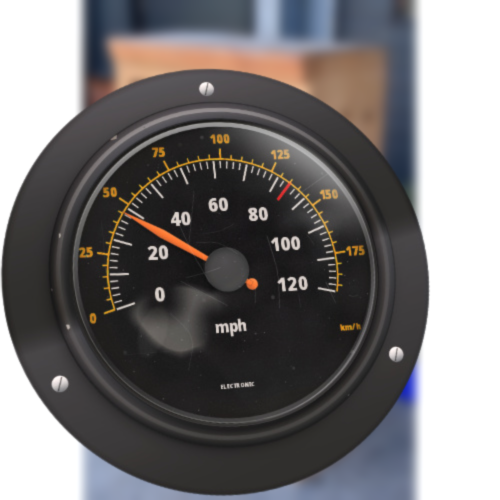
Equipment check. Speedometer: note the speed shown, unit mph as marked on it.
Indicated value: 28 mph
